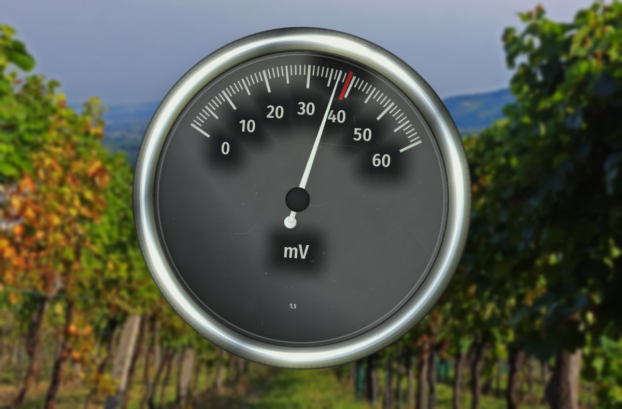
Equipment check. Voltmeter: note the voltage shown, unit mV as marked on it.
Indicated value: 37 mV
